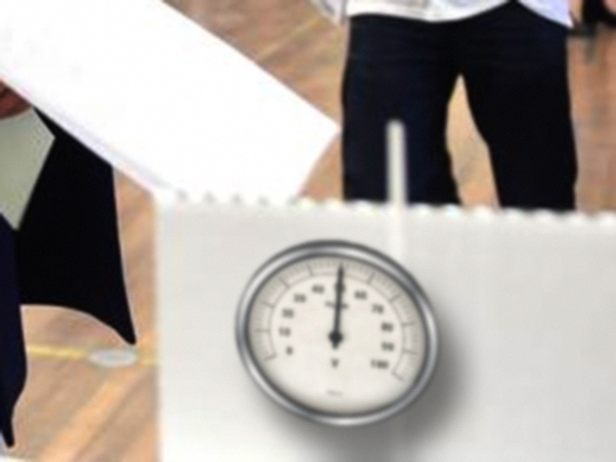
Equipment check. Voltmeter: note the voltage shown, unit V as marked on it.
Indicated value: 50 V
